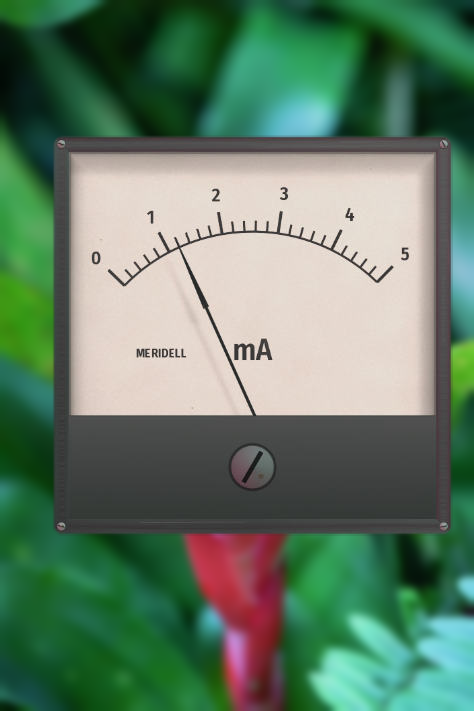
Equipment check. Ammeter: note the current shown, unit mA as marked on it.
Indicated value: 1.2 mA
